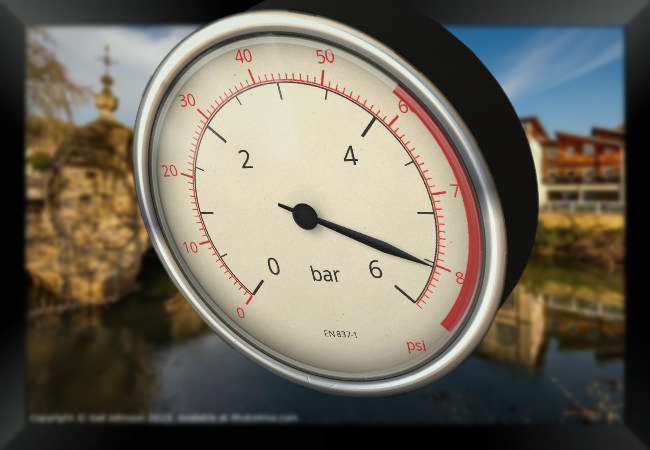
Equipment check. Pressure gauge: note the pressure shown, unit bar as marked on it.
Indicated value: 5.5 bar
